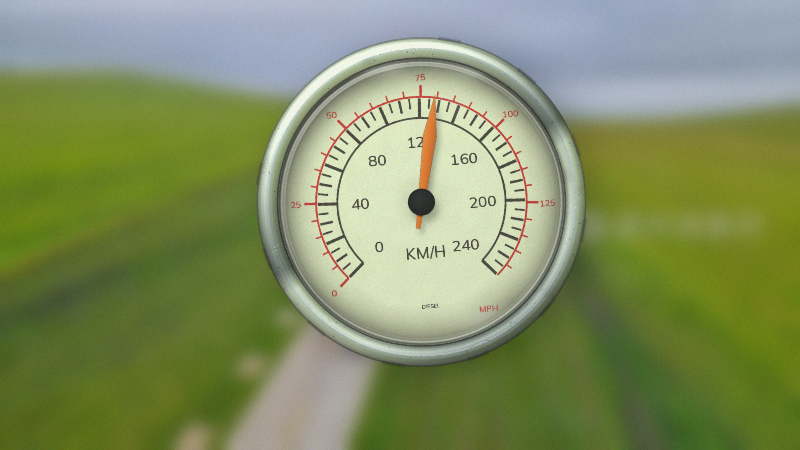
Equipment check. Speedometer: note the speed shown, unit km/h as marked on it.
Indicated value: 127.5 km/h
